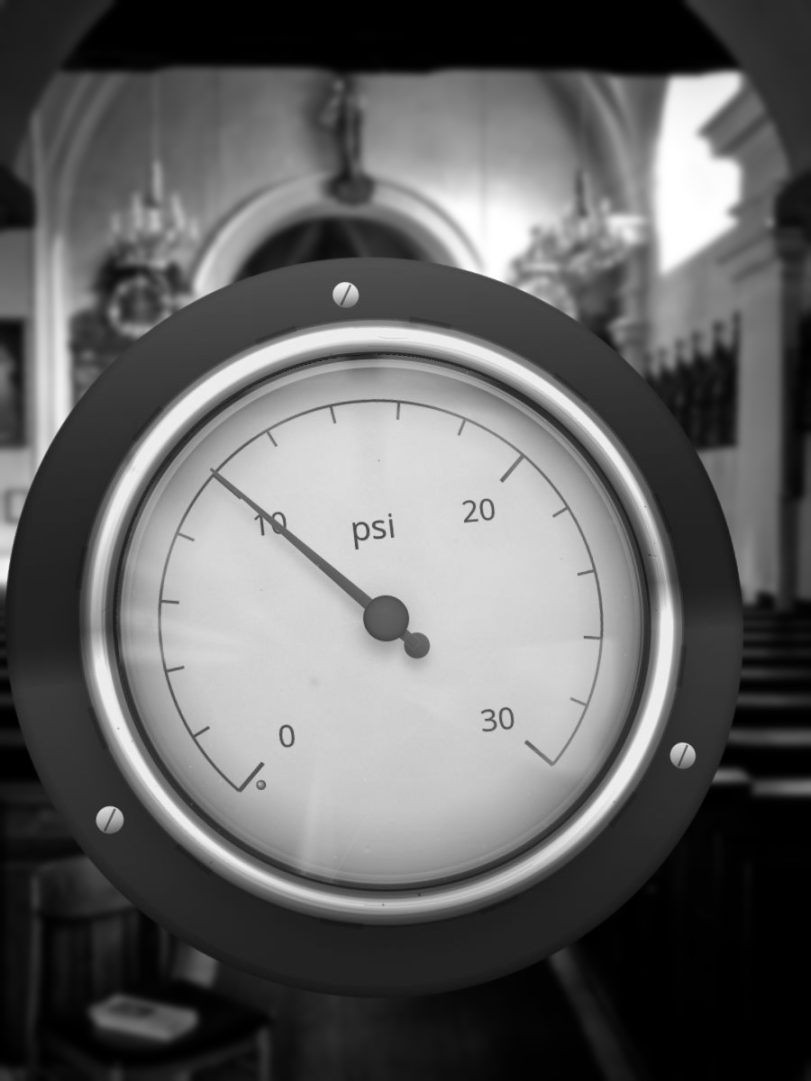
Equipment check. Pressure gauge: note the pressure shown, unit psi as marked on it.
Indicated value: 10 psi
